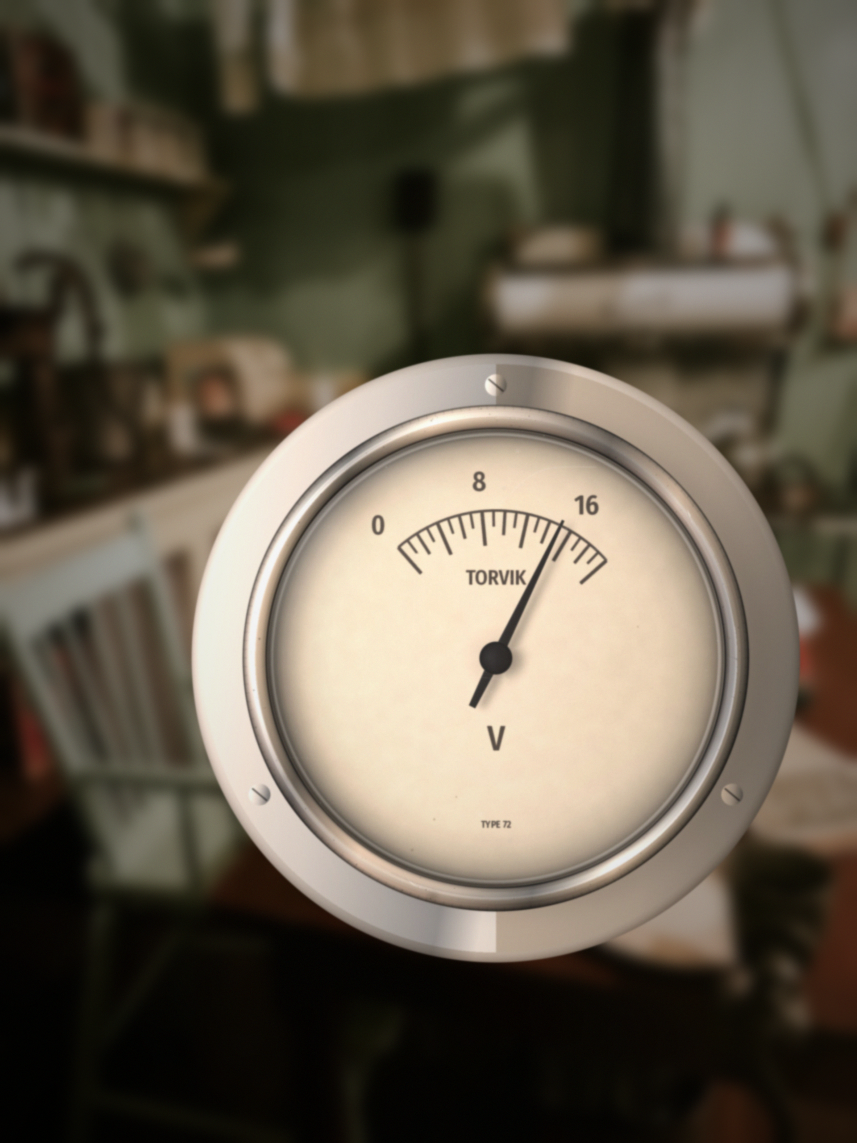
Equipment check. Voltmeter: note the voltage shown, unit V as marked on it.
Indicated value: 15 V
